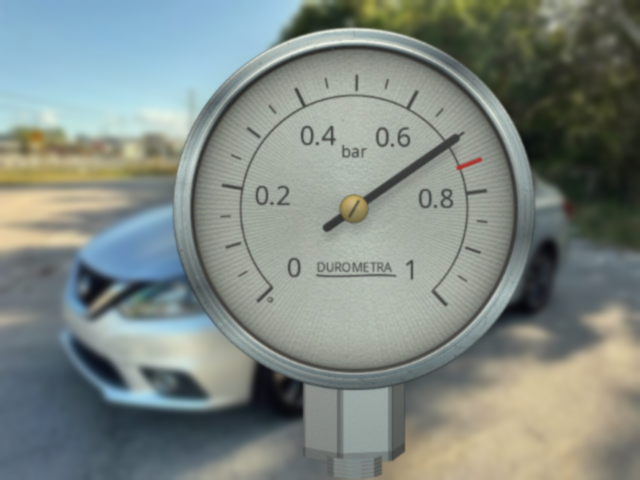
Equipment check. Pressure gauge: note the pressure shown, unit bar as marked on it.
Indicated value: 0.7 bar
